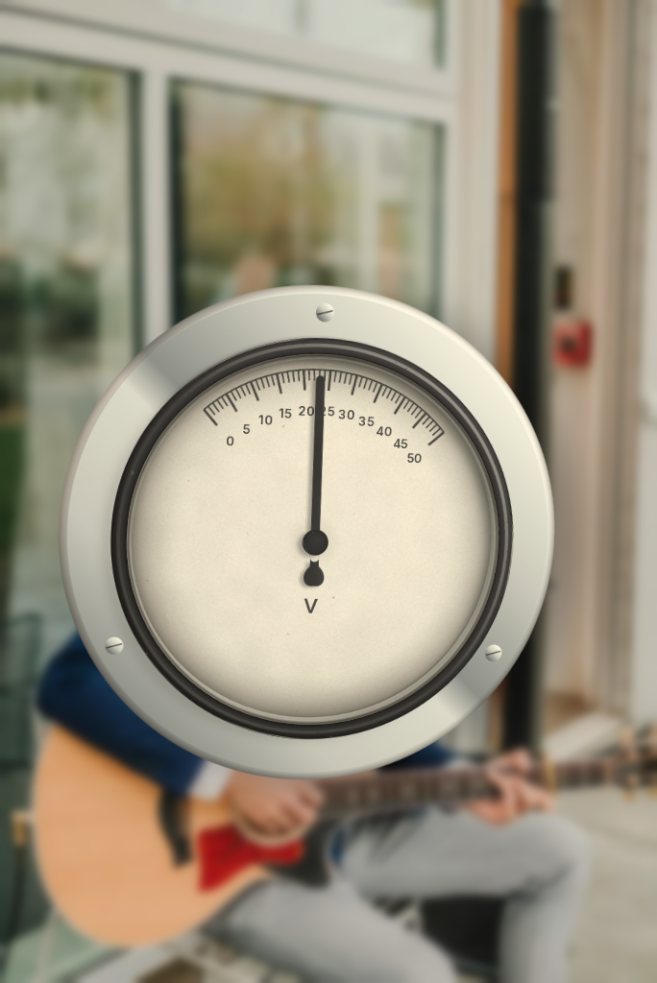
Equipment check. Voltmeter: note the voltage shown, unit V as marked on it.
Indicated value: 23 V
